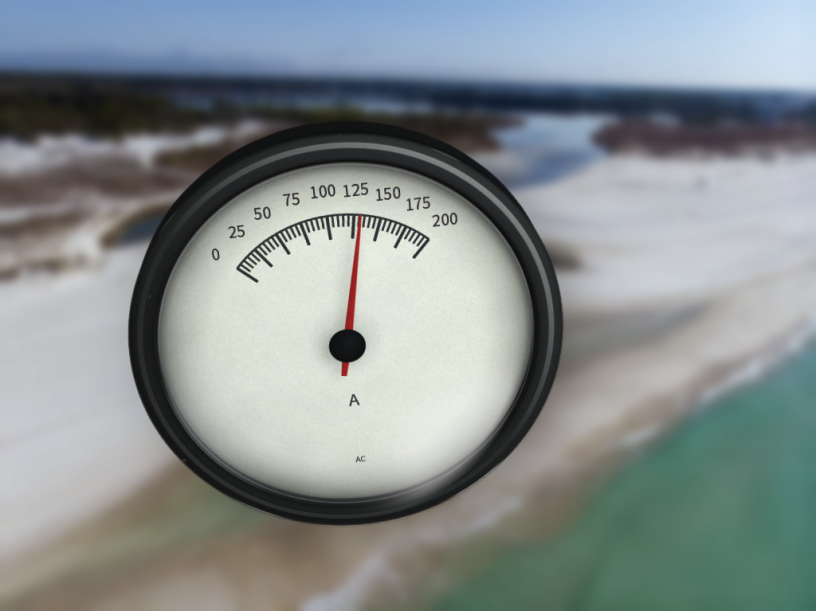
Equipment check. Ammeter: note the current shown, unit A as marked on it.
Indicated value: 130 A
